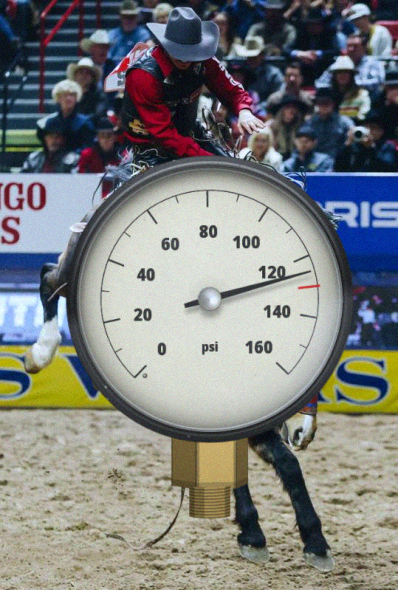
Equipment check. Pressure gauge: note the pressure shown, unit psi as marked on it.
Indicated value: 125 psi
